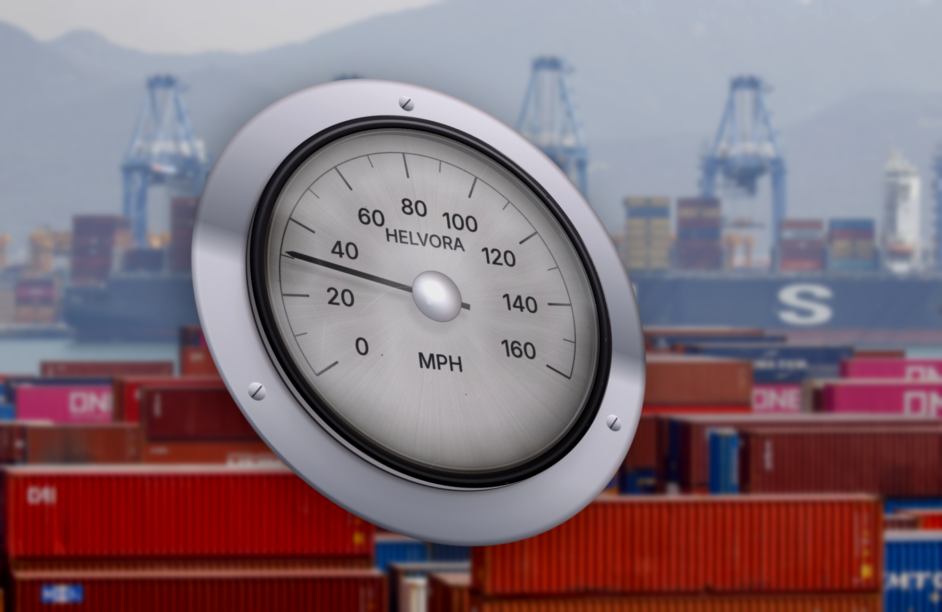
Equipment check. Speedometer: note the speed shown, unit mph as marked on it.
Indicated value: 30 mph
